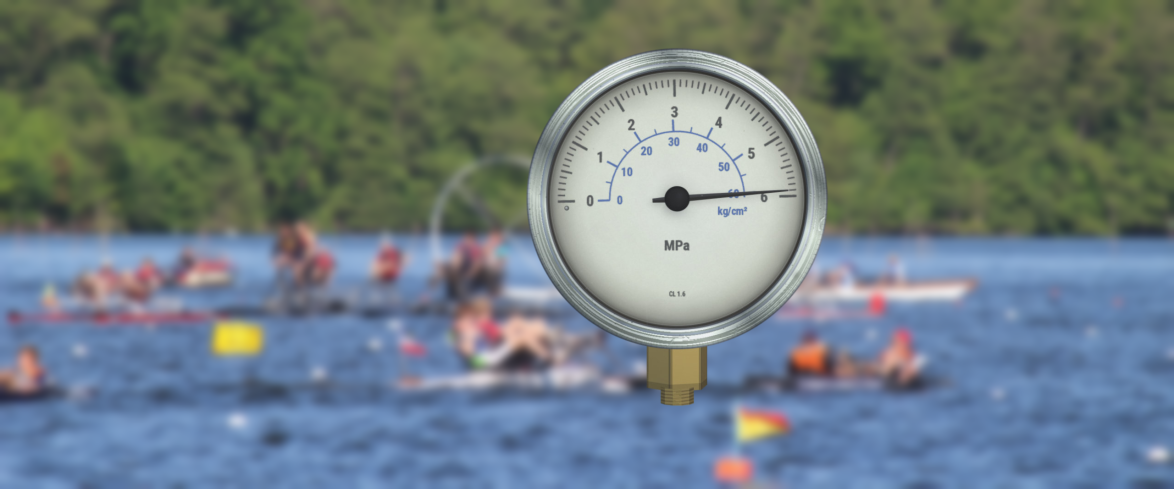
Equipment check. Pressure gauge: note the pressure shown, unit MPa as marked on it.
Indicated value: 5.9 MPa
